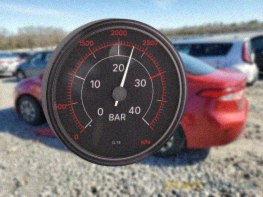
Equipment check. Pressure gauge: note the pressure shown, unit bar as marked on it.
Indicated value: 22.5 bar
